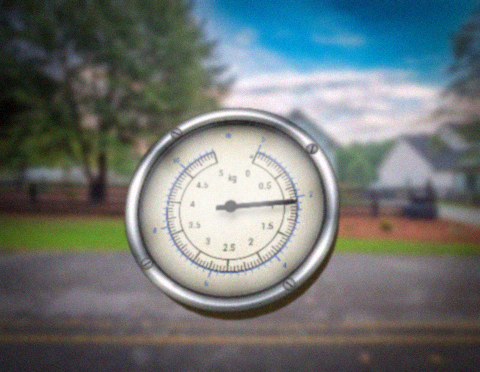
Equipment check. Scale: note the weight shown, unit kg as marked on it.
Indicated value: 1 kg
